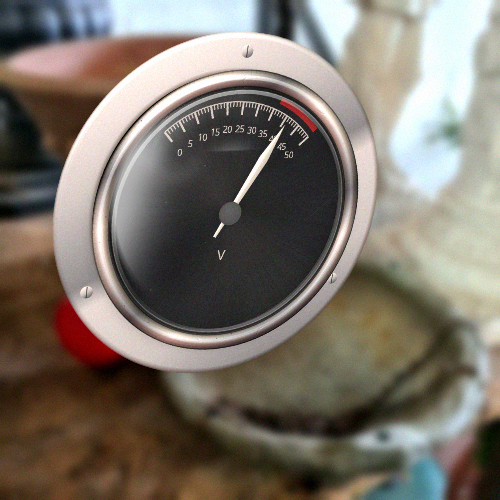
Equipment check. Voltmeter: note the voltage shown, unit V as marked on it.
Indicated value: 40 V
